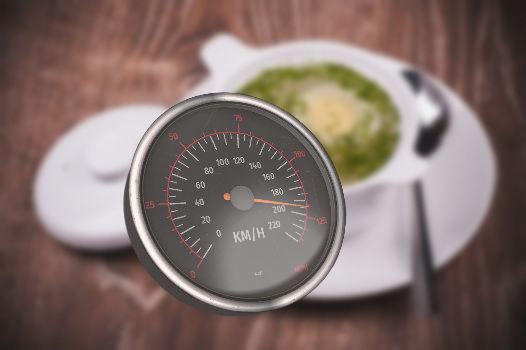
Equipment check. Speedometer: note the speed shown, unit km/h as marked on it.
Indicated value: 195 km/h
